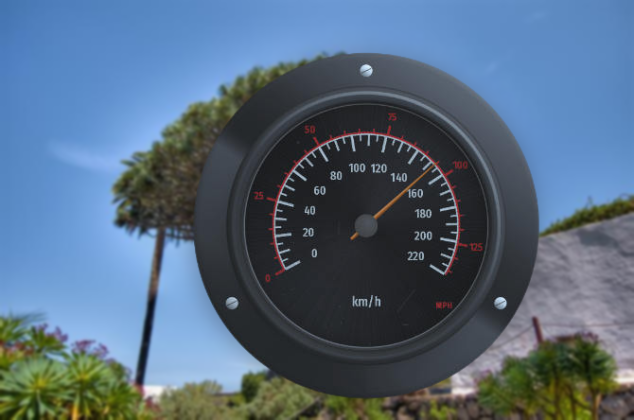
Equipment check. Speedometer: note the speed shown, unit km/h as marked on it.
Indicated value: 152.5 km/h
